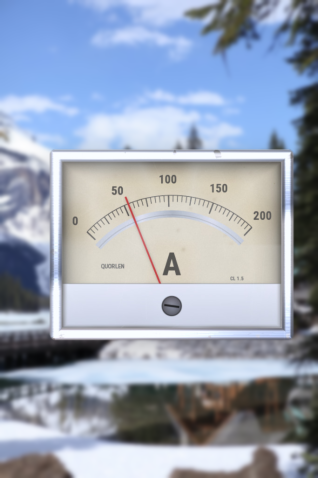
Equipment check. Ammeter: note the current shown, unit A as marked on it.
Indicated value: 55 A
